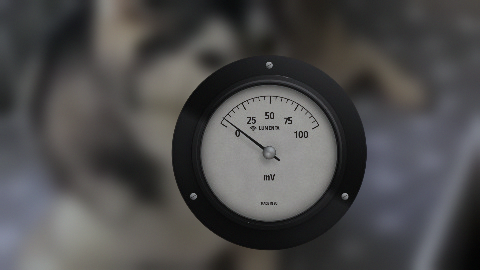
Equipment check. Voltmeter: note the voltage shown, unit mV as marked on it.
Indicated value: 5 mV
